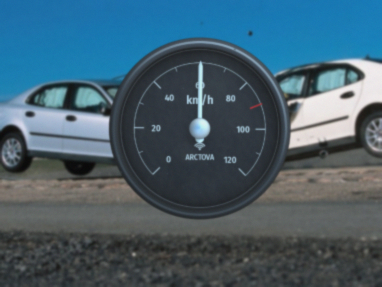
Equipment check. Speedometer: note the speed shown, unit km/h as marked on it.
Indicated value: 60 km/h
